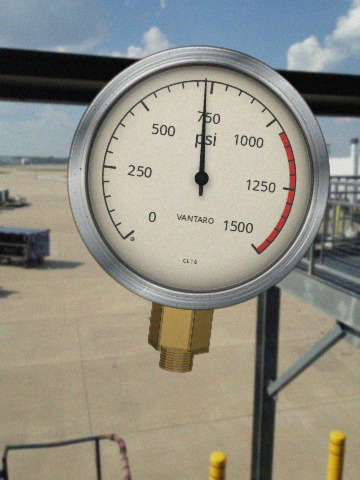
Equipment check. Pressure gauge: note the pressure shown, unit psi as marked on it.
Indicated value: 725 psi
